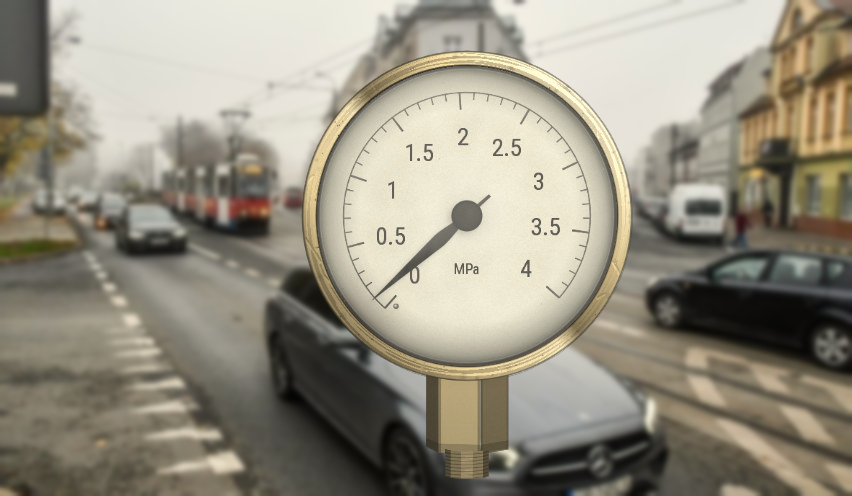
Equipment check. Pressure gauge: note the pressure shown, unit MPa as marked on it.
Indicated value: 0.1 MPa
